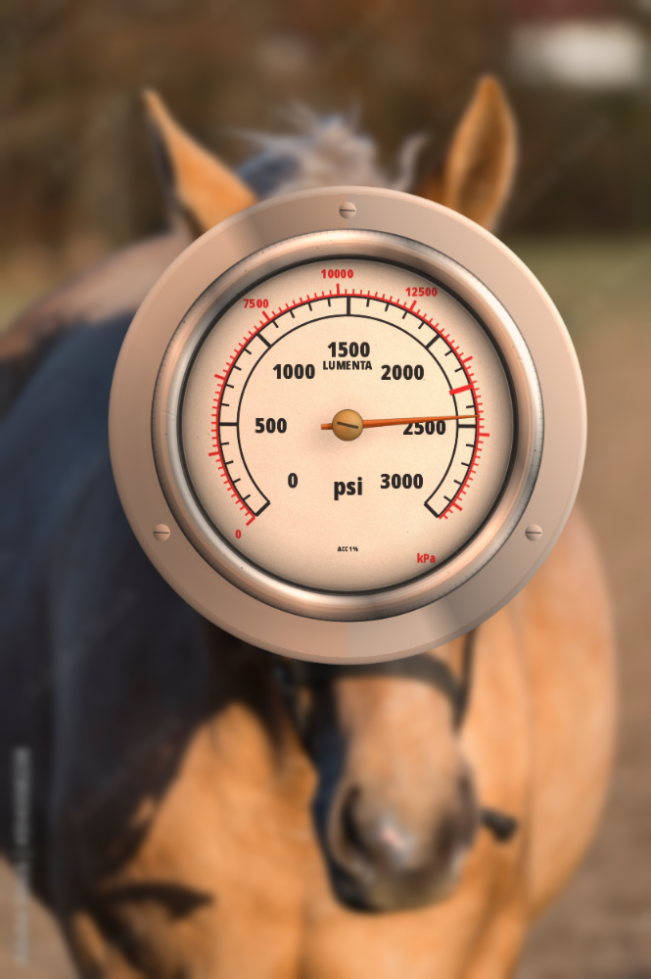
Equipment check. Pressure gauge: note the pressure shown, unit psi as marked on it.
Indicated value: 2450 psi
